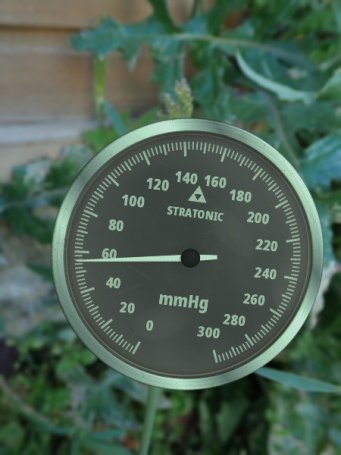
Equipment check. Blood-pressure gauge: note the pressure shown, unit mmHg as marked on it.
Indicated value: 56 mmHg
